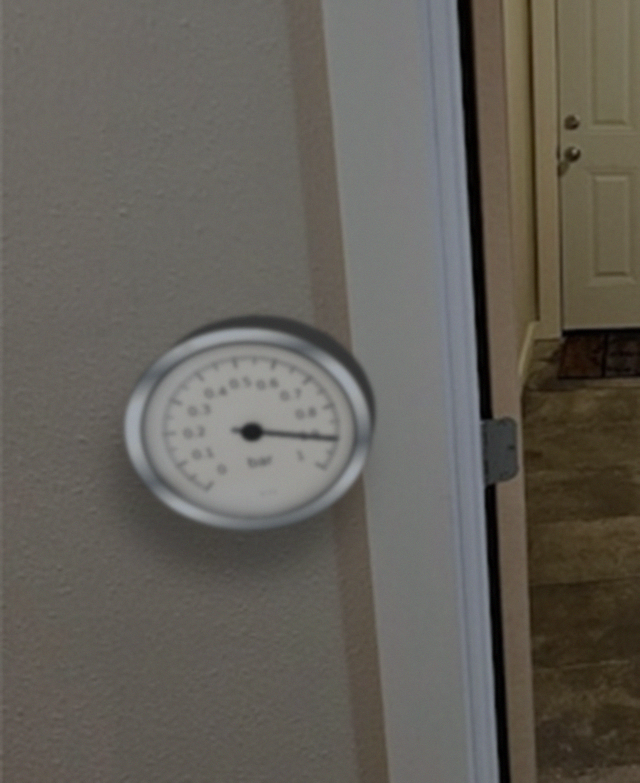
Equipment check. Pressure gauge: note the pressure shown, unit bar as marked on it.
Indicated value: 0.9 bar
